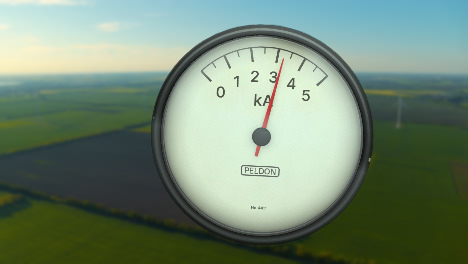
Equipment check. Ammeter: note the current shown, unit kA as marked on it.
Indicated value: 3.25 kA
